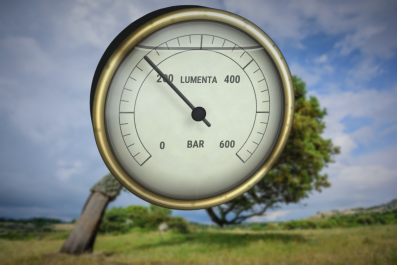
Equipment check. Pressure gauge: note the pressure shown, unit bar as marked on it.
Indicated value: 200 bar
